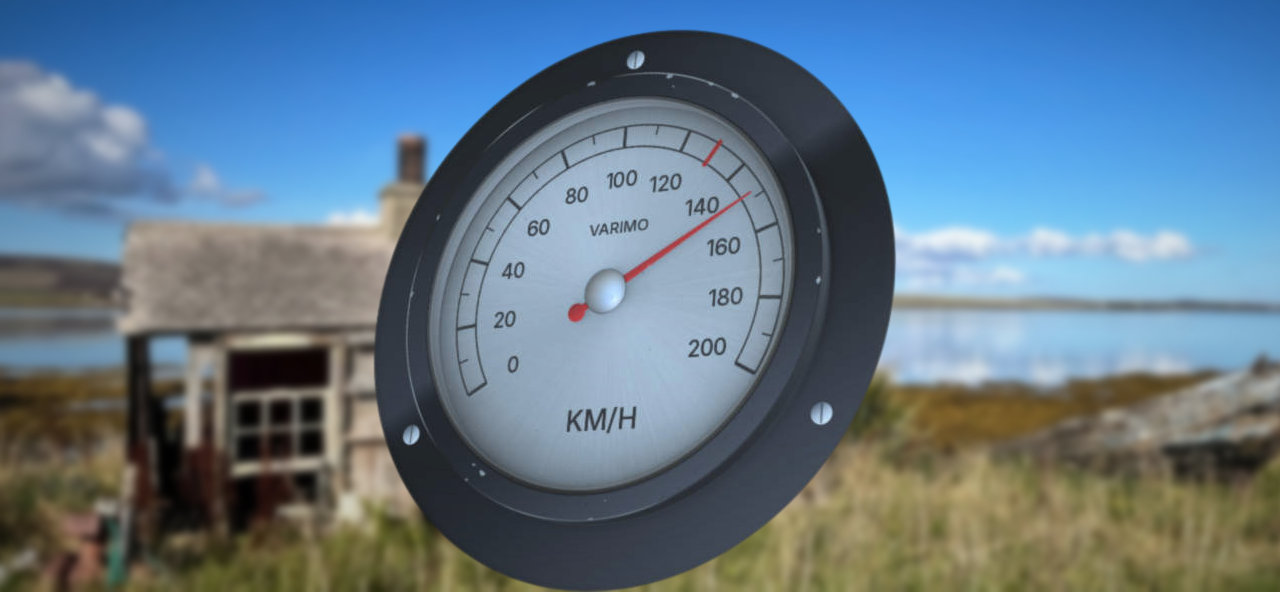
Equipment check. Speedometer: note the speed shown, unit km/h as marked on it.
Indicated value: 150 km/h
